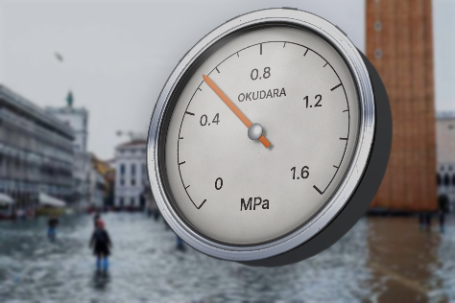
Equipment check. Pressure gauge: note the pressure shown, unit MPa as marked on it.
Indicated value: 0.55 MPa
